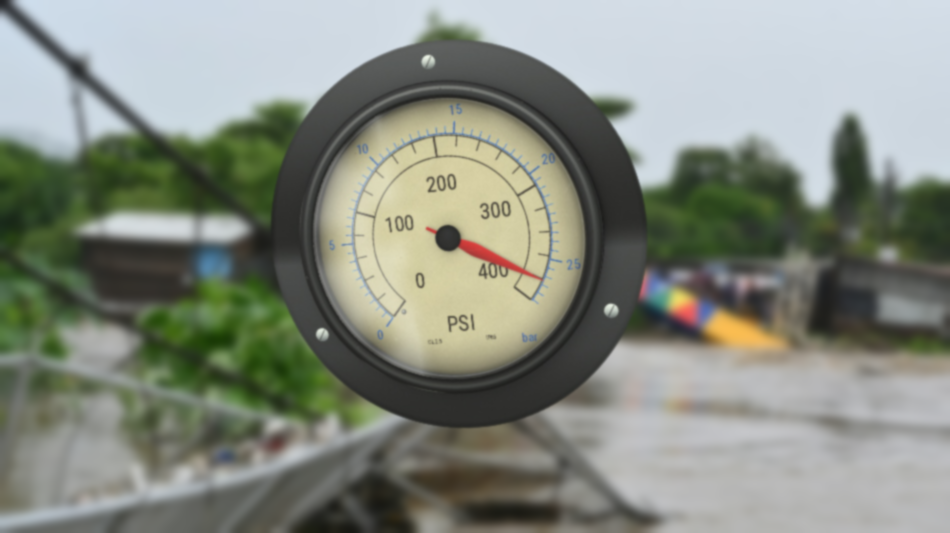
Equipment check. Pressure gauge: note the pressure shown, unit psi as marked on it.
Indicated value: 380 psi
